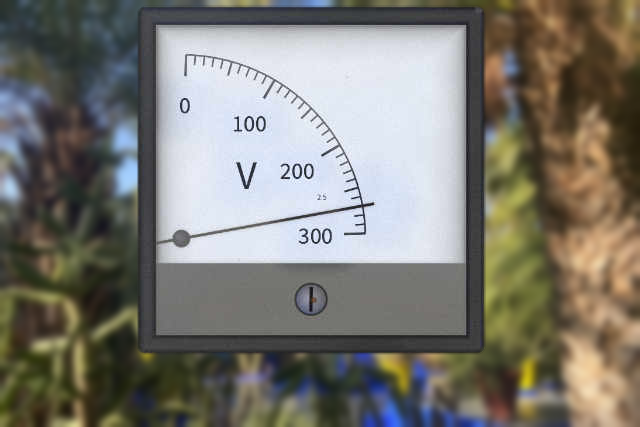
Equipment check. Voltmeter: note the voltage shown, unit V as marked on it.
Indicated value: 270 V
